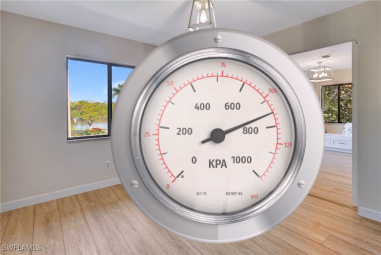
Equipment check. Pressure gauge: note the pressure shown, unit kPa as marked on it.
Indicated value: 750 kPa
